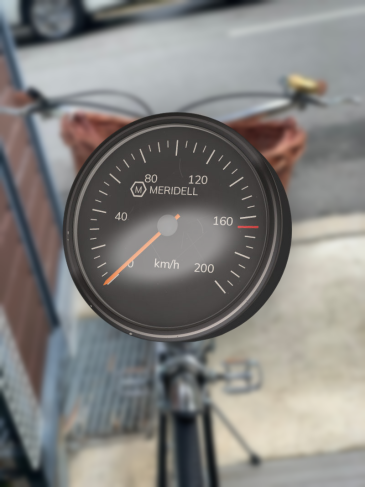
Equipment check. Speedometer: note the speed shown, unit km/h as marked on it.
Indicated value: 0 km/h
